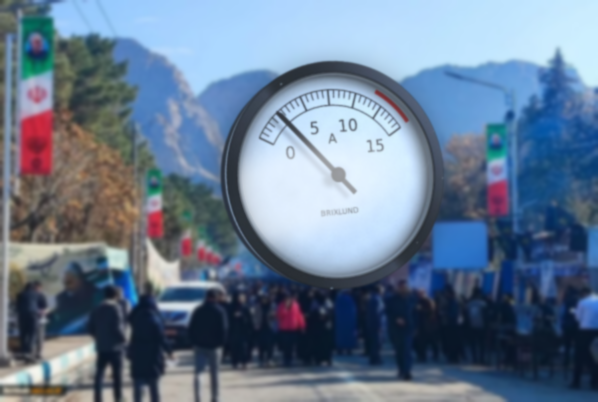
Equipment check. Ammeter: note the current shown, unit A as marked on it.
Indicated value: 2.5 A
